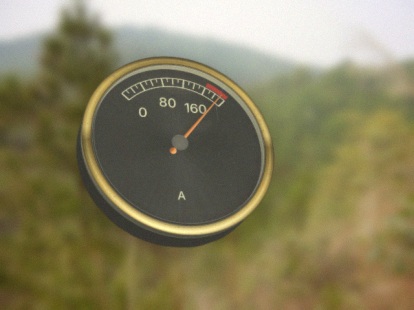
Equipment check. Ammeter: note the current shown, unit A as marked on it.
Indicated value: 190 A
